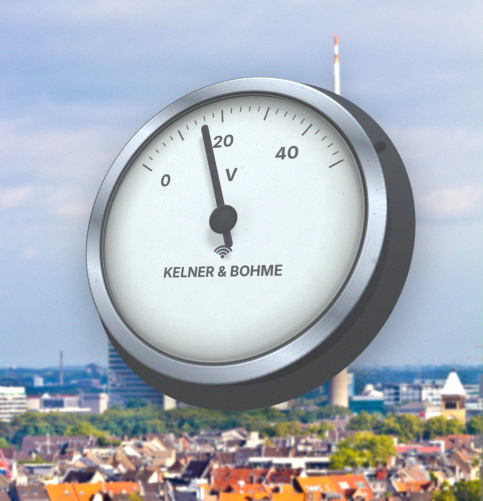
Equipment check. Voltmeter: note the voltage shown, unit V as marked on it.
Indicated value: 16 V
